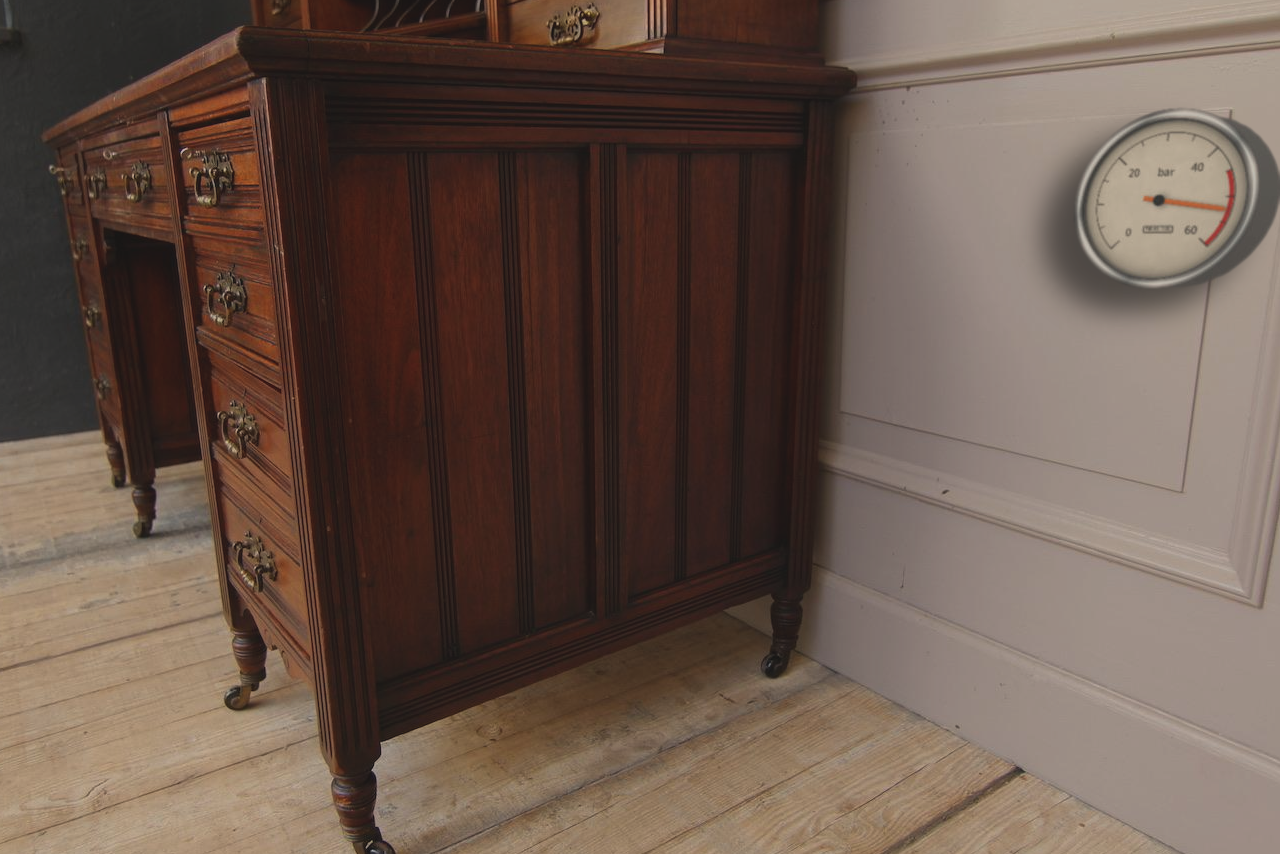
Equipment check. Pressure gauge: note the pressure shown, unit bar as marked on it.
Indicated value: 52.5 bar
